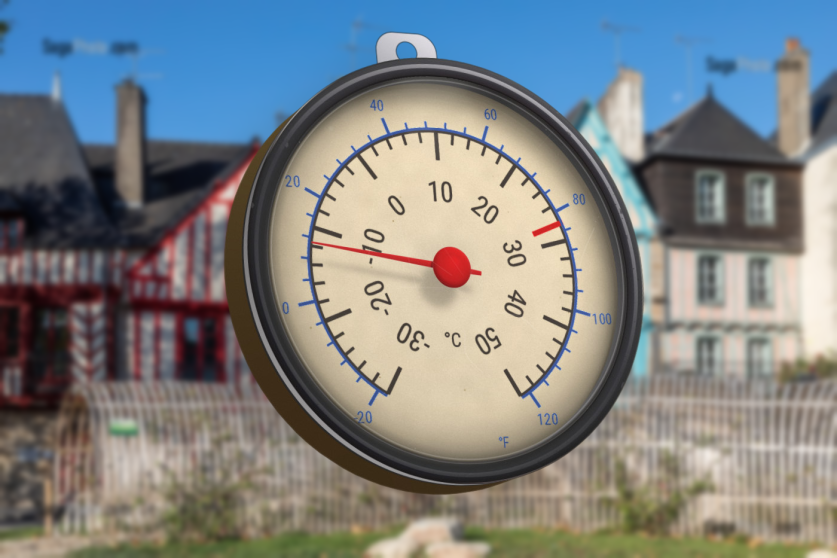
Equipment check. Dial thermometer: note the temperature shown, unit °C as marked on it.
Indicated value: -12 °C
